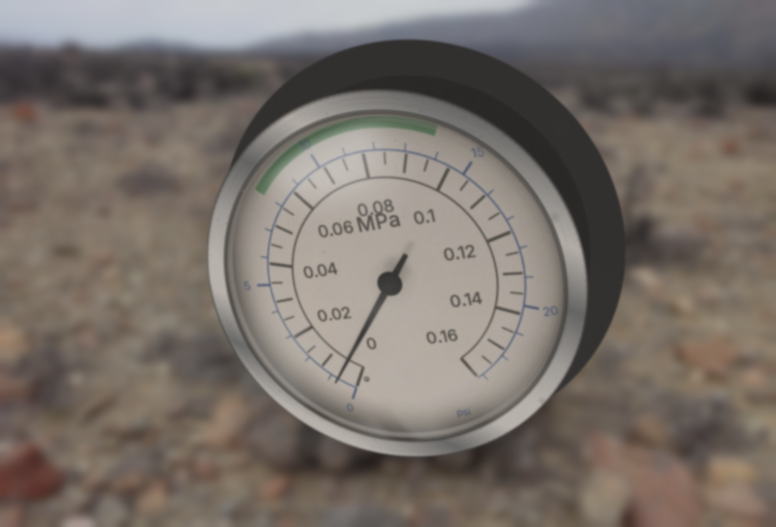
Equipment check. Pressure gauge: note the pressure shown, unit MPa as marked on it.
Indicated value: 0.005 MPa
